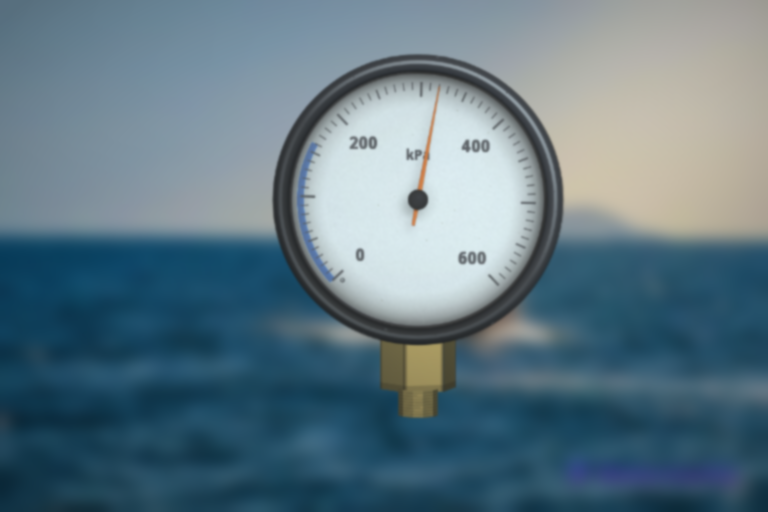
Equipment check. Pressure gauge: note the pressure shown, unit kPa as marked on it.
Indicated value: 320 kPa
